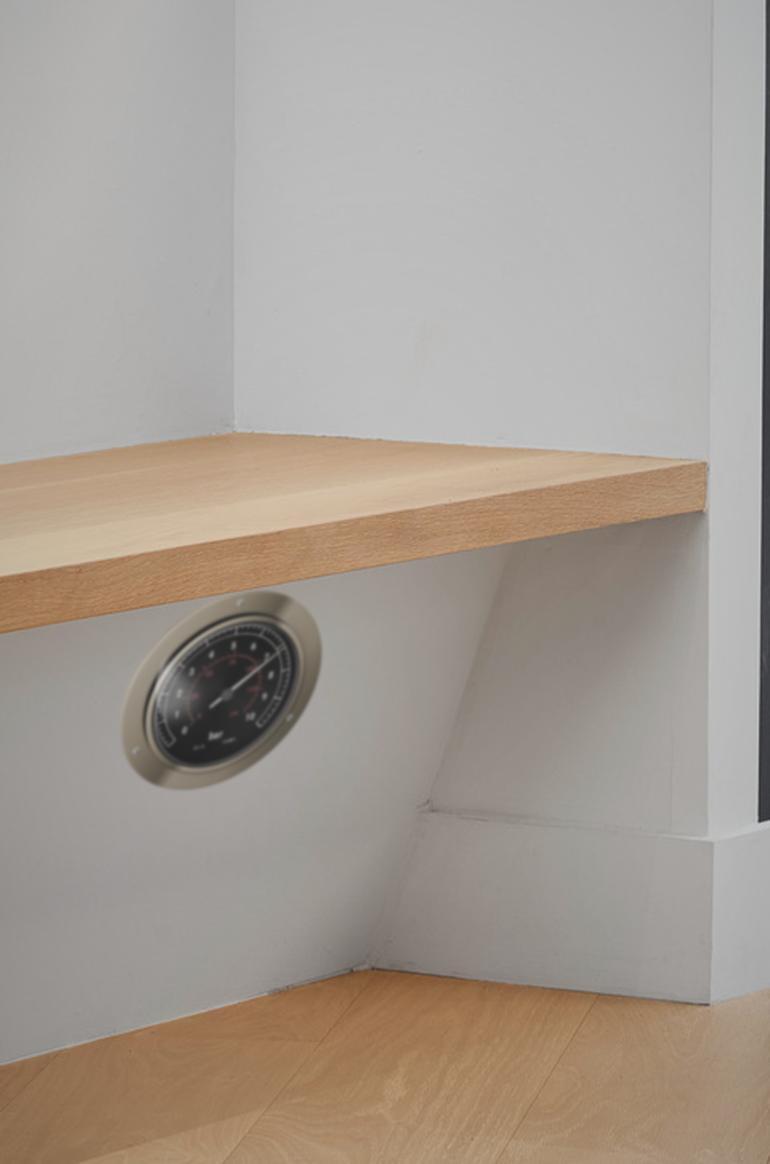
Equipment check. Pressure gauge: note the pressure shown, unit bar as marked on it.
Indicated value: 7 bar
